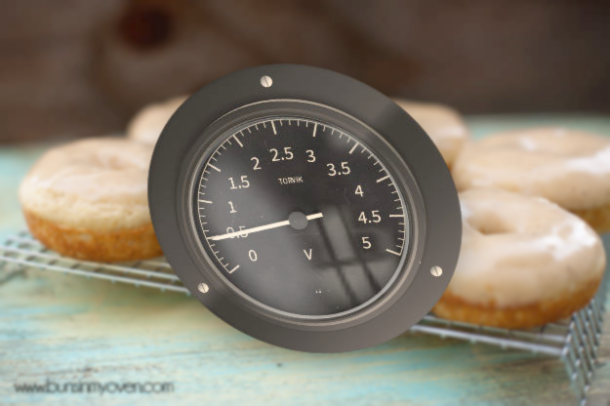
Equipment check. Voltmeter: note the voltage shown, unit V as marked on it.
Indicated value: 0.5 V
